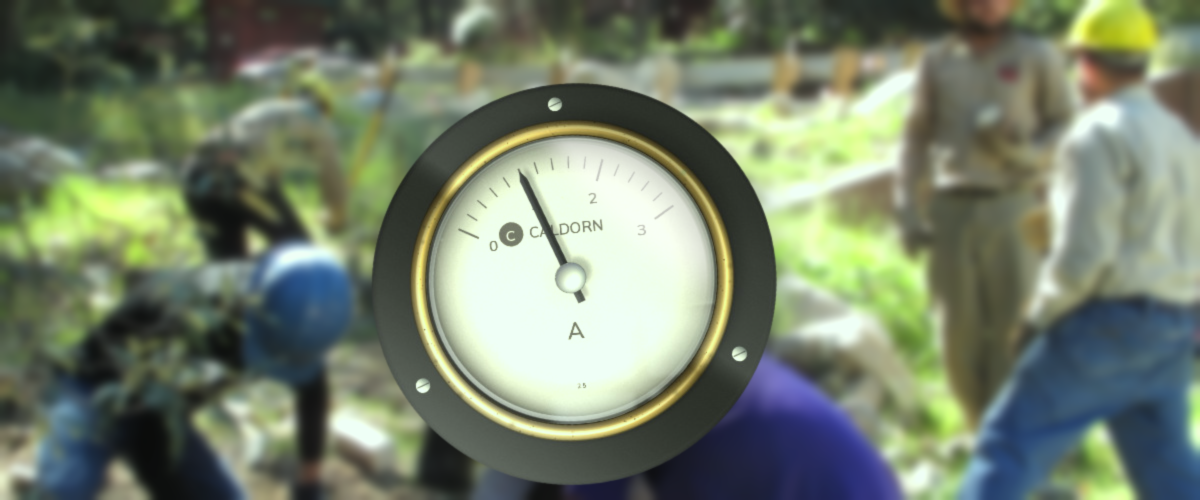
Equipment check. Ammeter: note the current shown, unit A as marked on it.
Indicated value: 1 A
